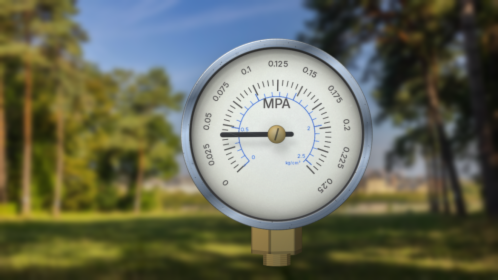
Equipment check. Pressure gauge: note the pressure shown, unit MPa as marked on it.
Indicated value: 0.04 MPa
